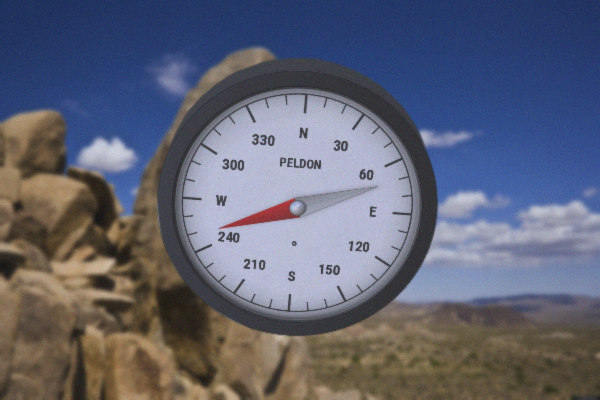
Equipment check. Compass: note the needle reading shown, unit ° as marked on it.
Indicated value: 250 °
